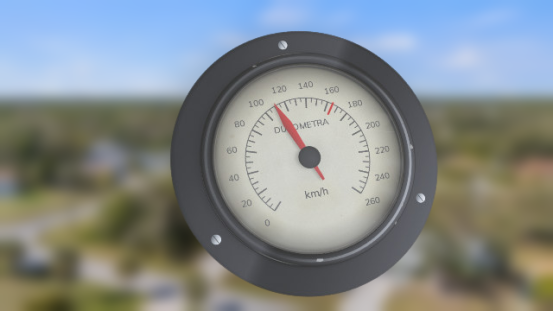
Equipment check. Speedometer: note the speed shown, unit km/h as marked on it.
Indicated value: 110 km/h
